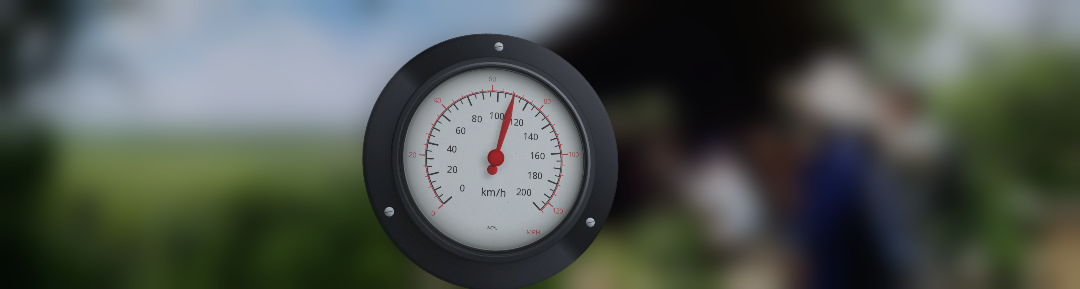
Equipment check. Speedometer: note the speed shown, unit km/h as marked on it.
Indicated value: 110 km/h
